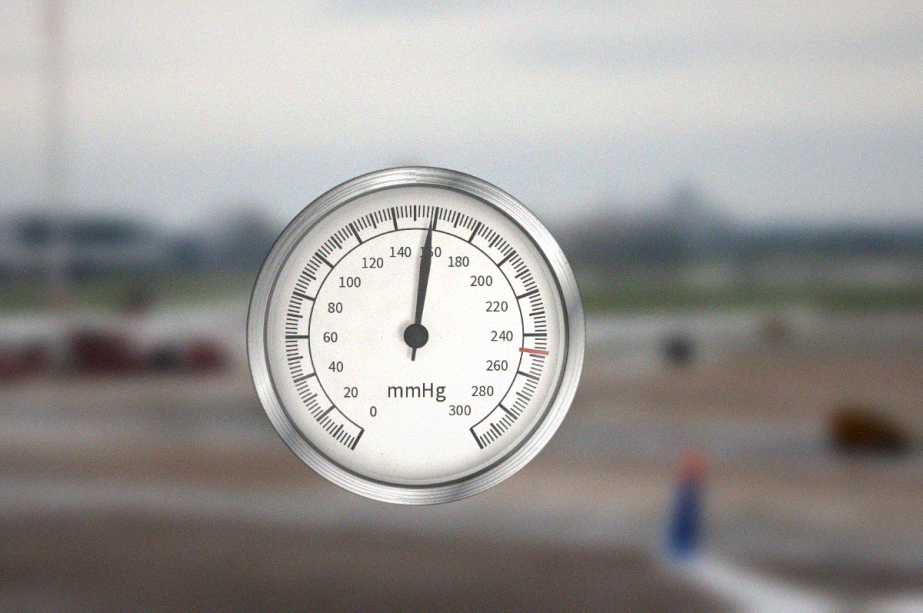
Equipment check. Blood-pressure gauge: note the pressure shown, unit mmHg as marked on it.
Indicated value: 158 mmHg
